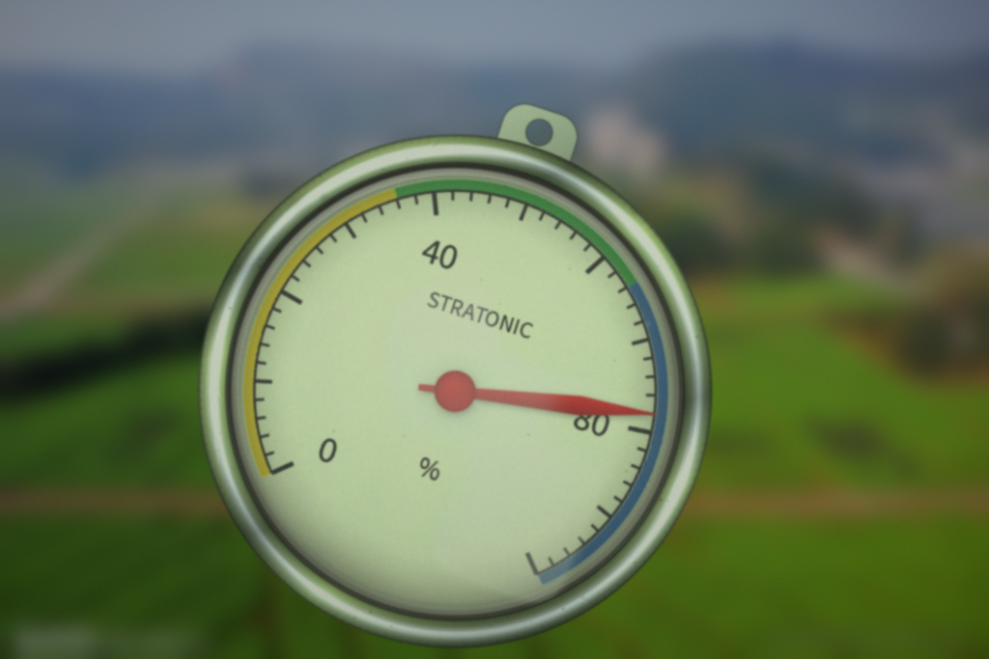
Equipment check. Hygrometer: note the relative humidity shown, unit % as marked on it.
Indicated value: 78 %
